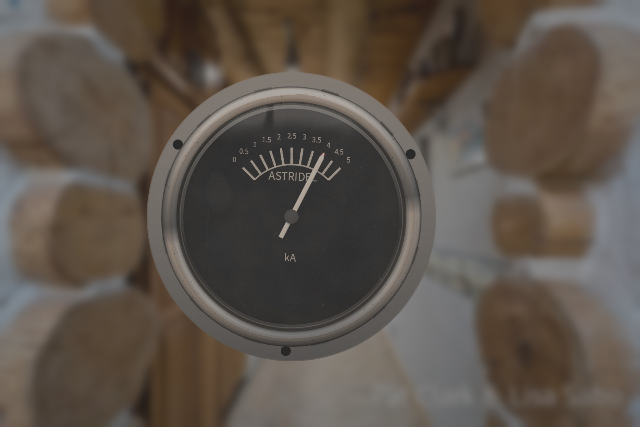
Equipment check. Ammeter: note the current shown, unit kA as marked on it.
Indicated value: 4 kA
